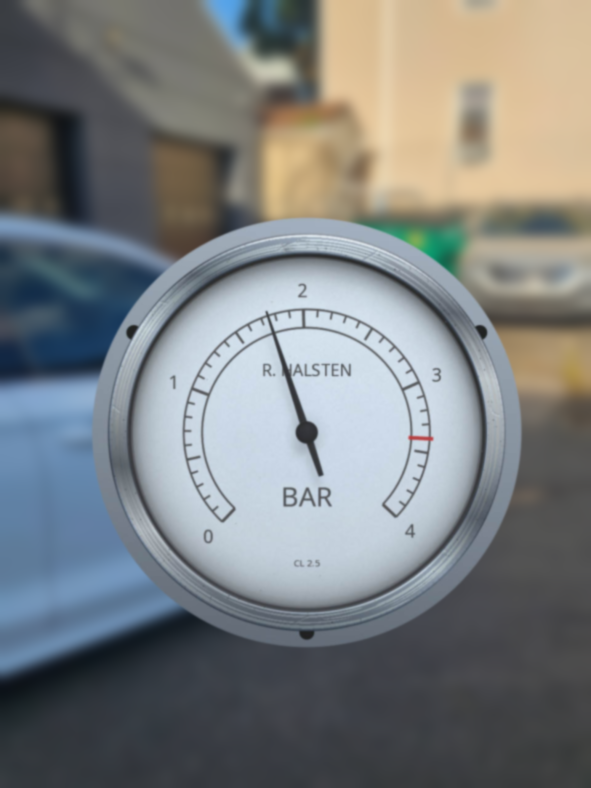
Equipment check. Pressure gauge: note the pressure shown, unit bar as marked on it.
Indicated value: 1.75 bar
